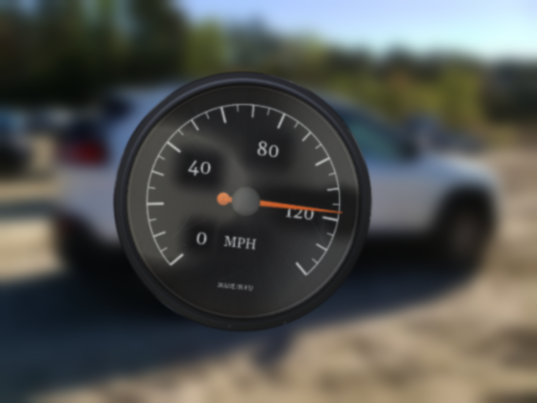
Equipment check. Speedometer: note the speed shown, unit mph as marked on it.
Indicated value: 117.5 mph
